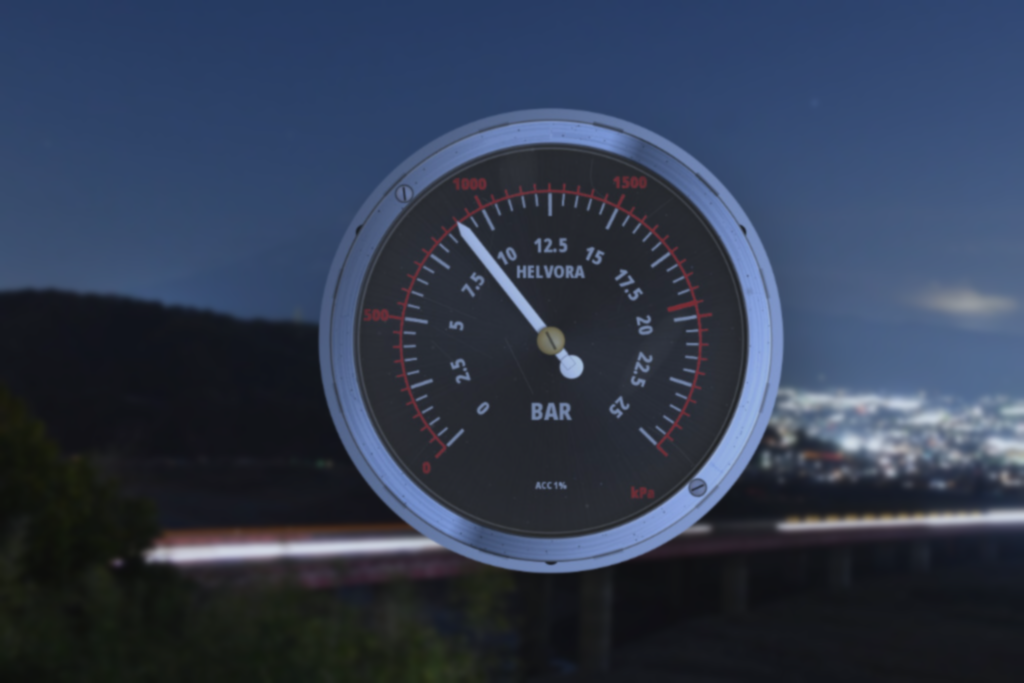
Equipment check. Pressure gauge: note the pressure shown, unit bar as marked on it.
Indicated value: 9 bar
